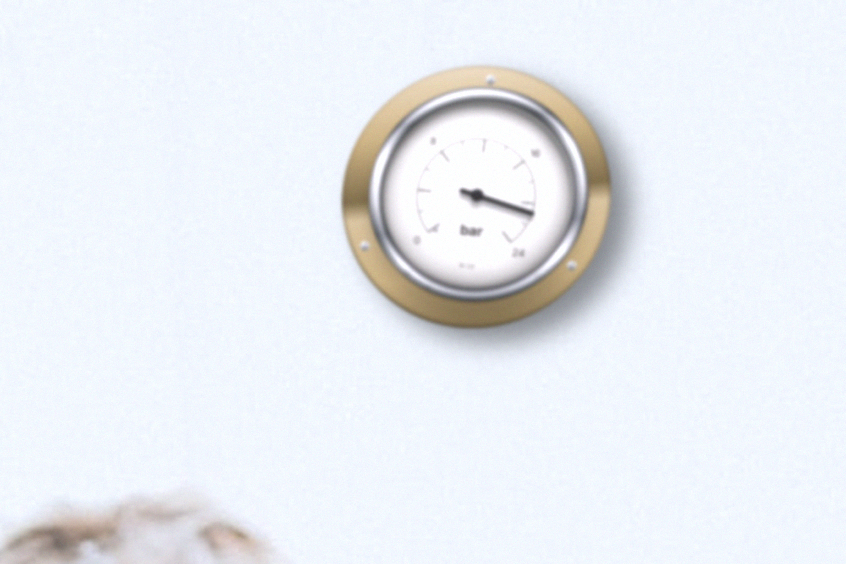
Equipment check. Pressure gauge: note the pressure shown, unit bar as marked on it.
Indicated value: 21 bar
